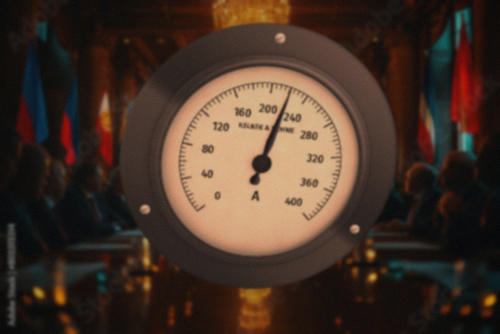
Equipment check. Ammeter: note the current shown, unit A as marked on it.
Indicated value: 220 A
